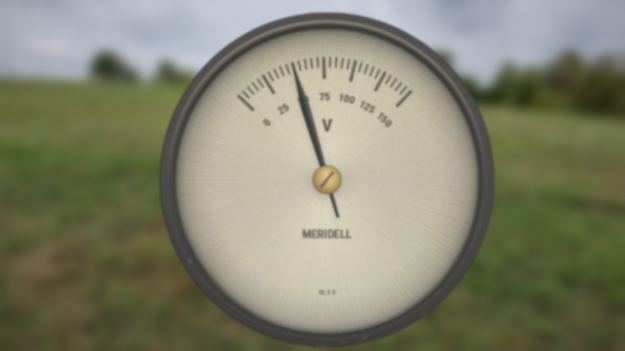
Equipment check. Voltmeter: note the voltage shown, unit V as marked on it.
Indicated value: 50 V
